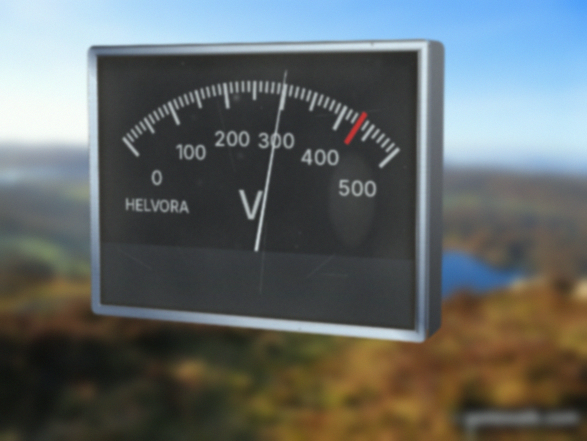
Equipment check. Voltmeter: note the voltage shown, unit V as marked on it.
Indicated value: 300 V
